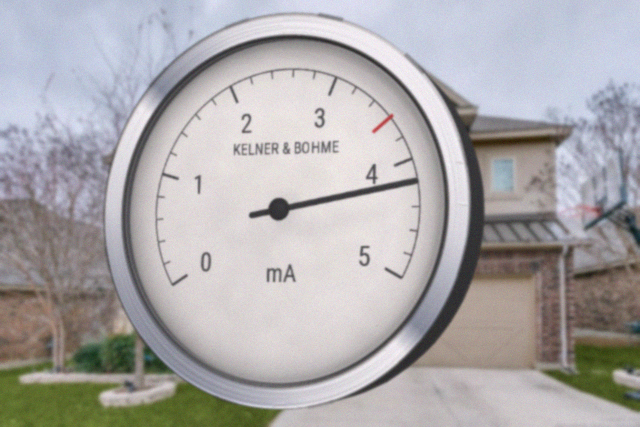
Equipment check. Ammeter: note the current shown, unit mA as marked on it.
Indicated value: 4.2 mA
